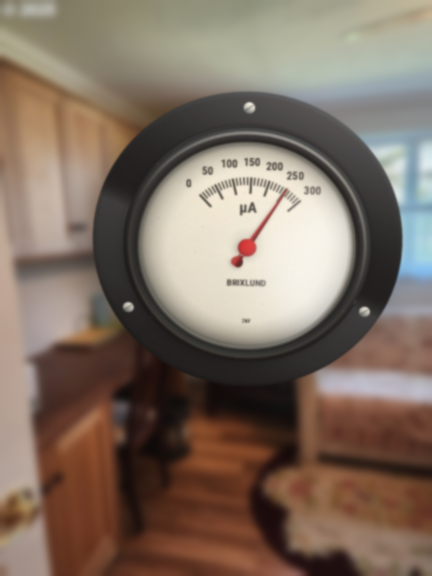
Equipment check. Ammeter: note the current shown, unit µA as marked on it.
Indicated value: 250 µA
